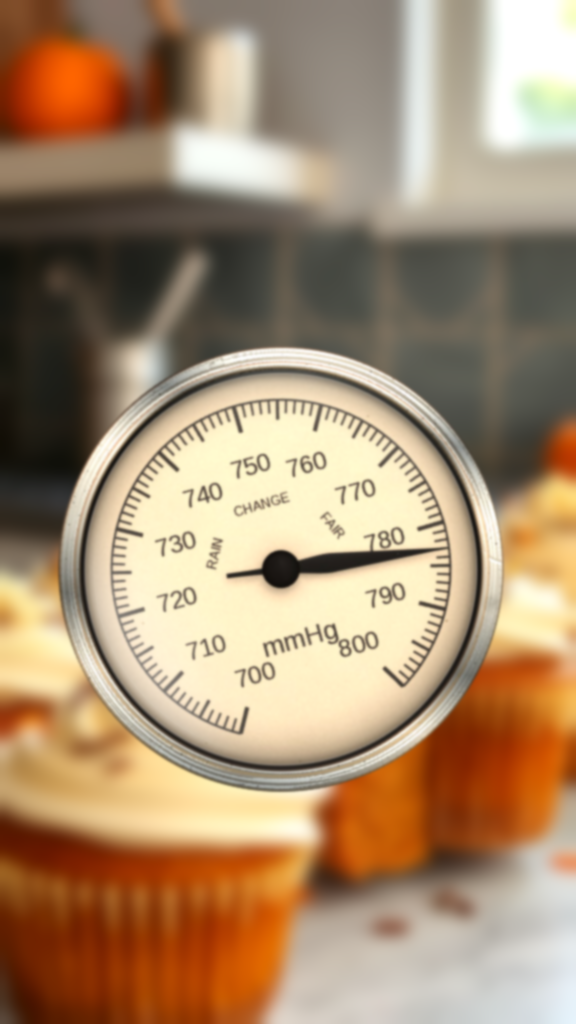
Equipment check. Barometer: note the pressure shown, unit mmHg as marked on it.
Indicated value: 783 mmHg
